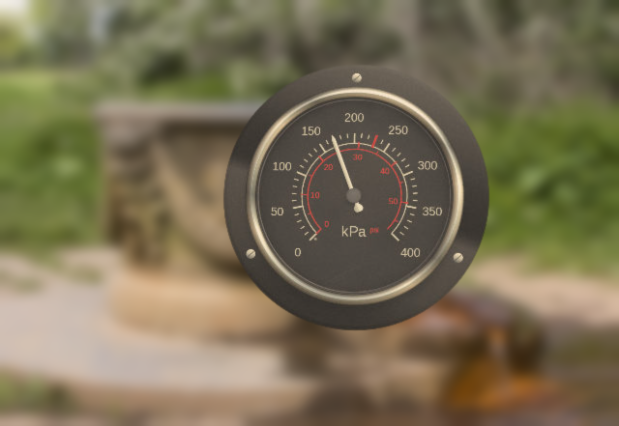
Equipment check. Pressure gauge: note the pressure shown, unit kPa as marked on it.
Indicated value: 170 kPa
